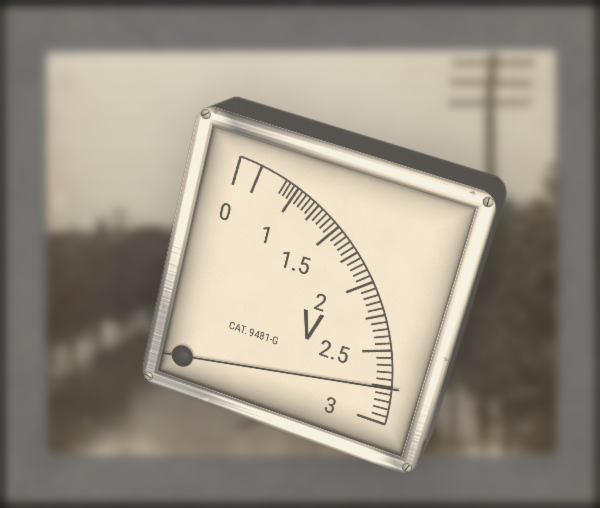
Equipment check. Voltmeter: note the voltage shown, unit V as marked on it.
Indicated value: 2.75 V
